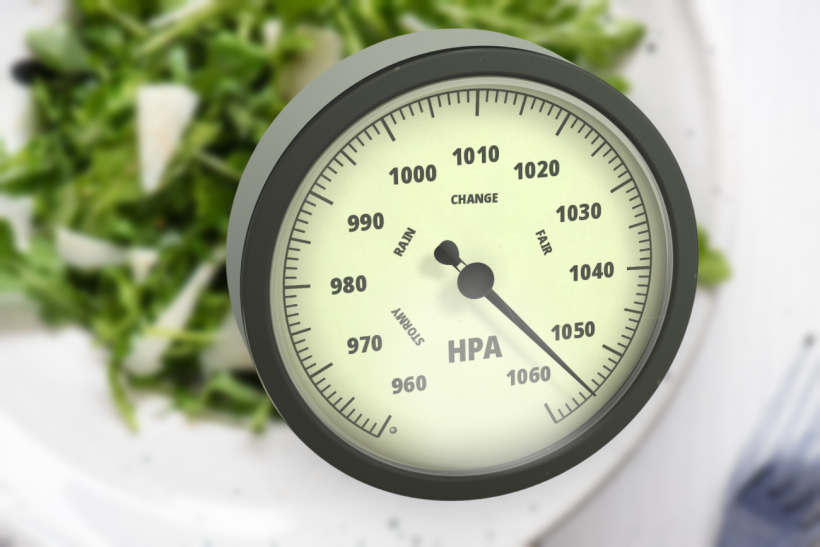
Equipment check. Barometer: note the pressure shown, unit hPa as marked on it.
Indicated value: 1055 hPa
